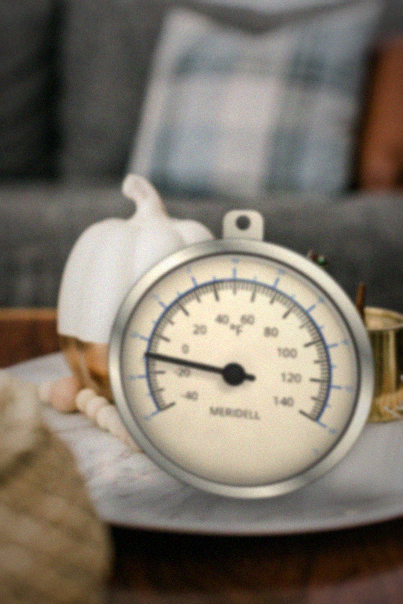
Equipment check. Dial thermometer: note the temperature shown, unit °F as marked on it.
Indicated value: -10 °F
